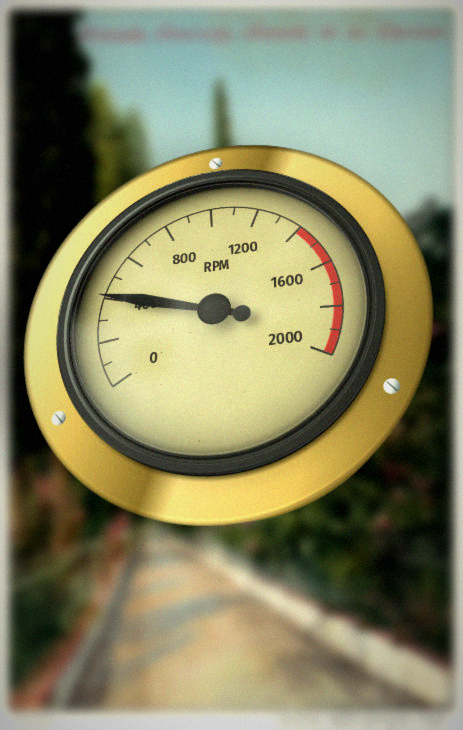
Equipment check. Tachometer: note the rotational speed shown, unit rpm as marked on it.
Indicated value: 400 rpm
